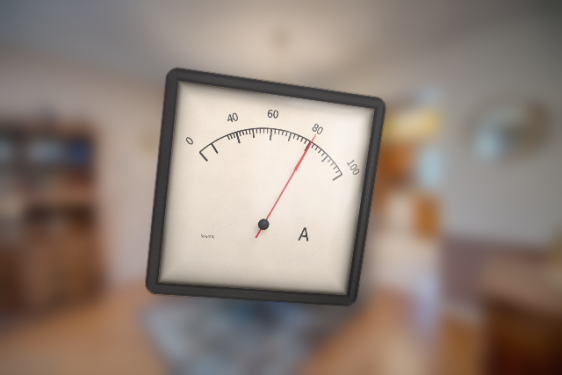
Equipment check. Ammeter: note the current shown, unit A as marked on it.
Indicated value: 80 A
